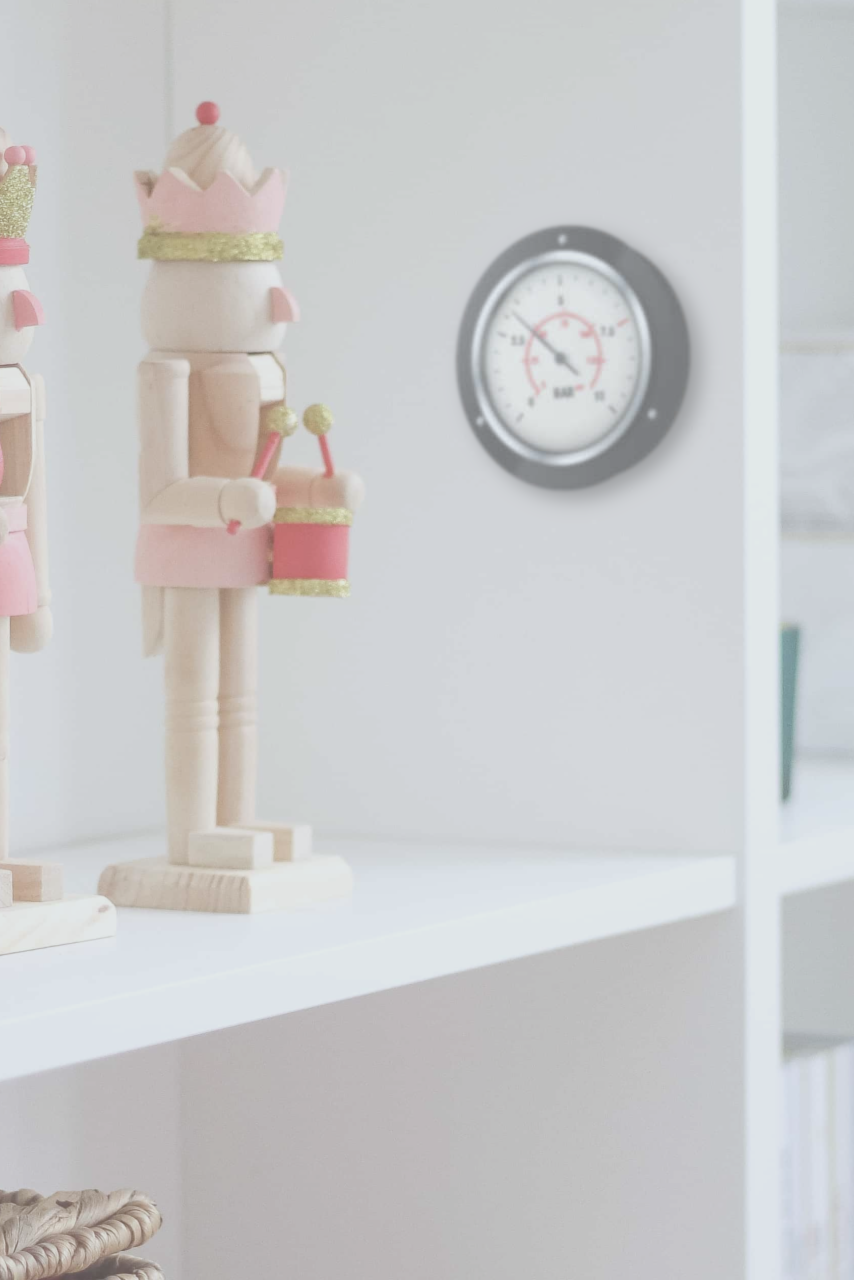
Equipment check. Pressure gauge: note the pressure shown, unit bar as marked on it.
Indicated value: 3.25 bar
